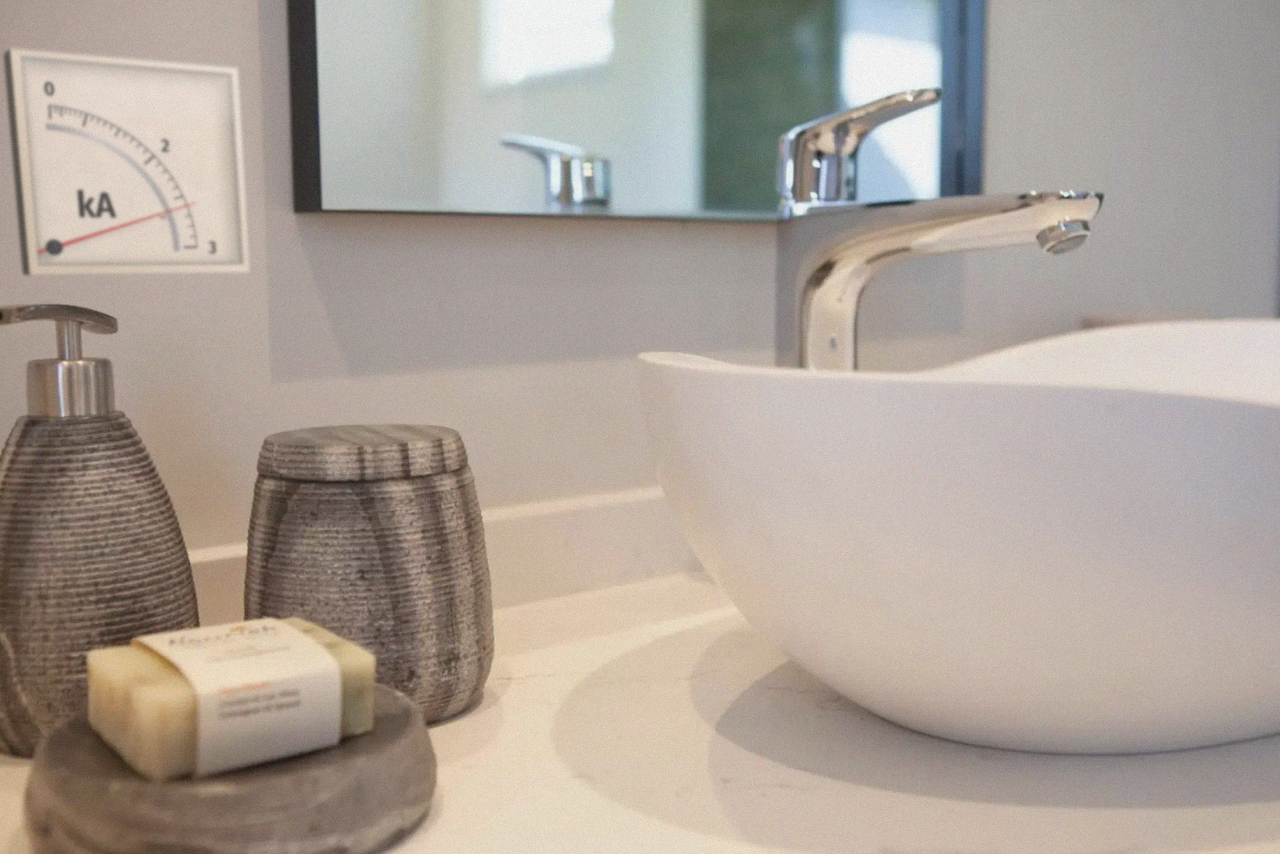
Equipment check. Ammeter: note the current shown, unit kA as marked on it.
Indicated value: 2.6 kA
